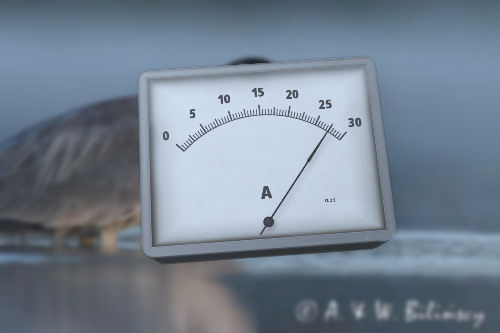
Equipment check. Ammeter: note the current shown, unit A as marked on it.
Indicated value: 27.5 A
